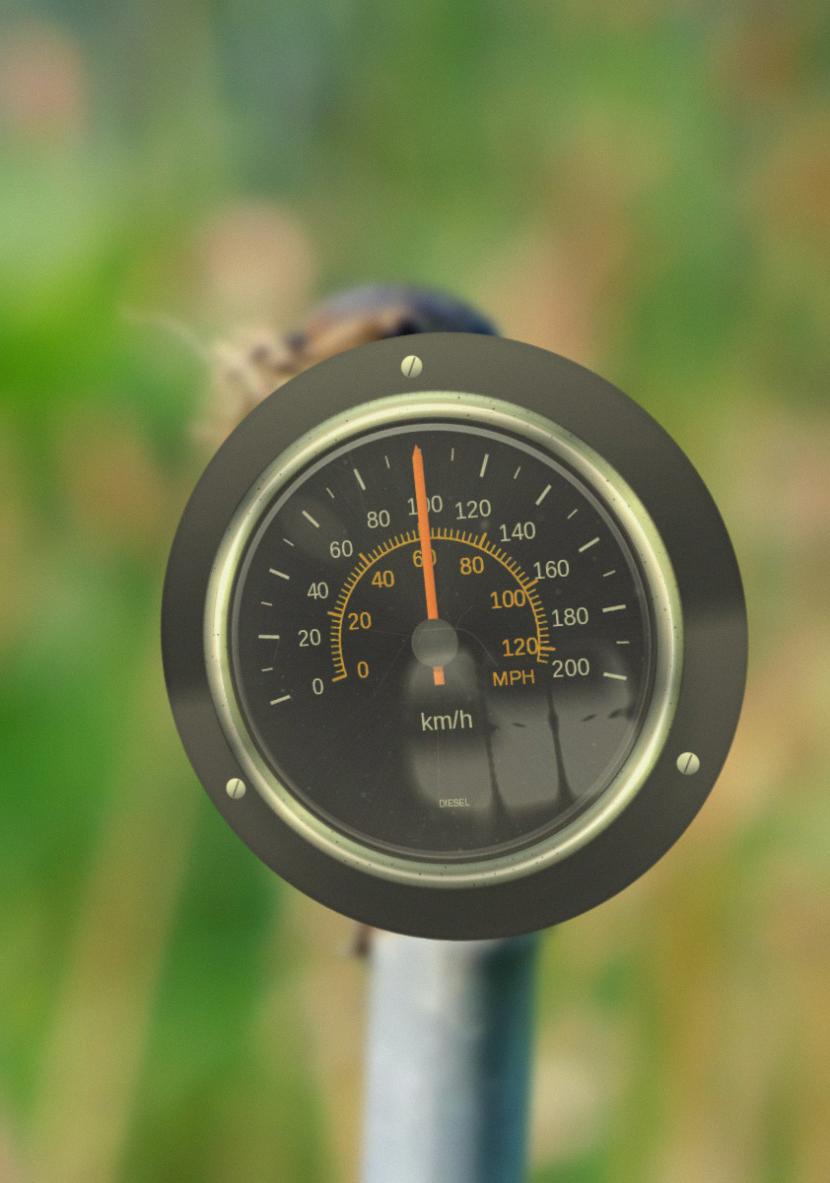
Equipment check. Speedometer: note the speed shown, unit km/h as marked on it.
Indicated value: 100 km/h
